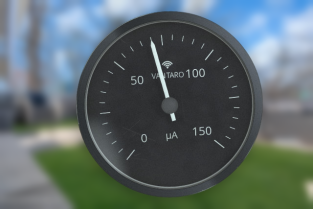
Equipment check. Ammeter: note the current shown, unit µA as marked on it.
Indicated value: 70 µA
